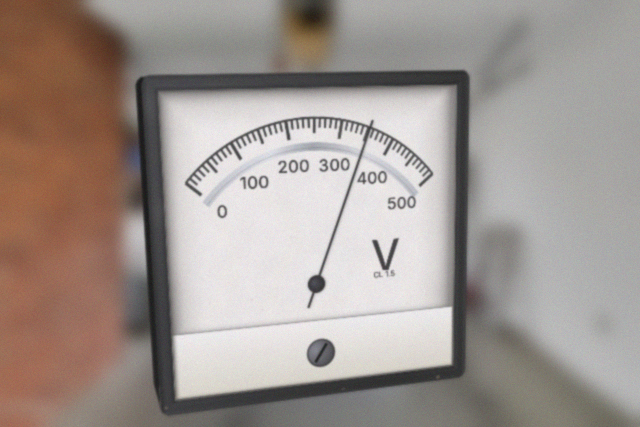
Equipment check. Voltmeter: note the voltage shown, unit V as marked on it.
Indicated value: 350 V
